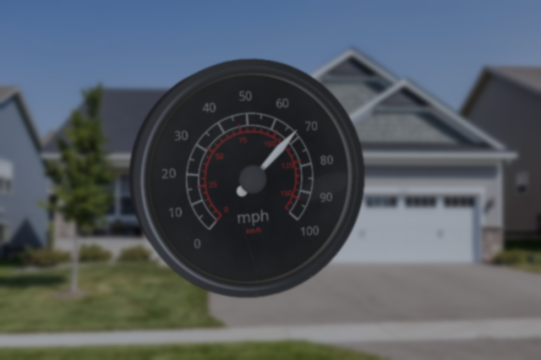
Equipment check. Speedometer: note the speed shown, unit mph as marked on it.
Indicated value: 67.5 mph
